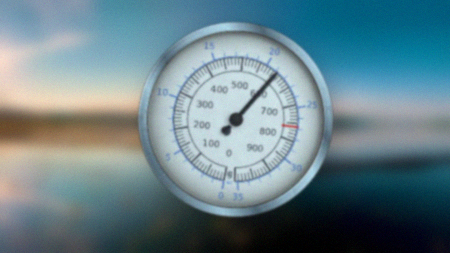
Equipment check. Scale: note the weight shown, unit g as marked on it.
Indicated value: 600 g
